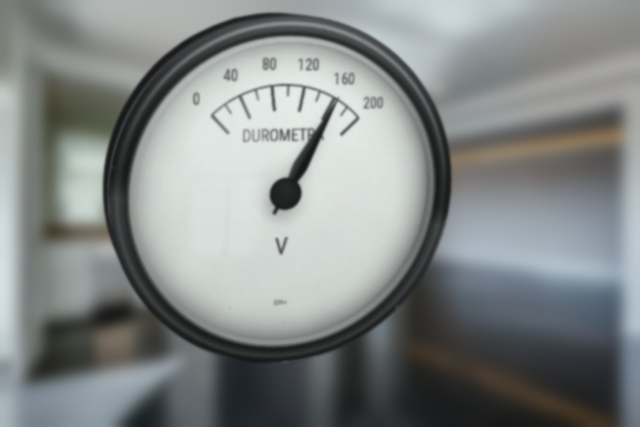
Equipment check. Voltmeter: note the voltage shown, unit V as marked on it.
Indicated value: 160 V
